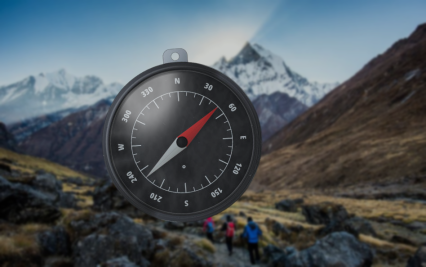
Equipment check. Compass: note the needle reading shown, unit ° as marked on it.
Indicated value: 50 °
